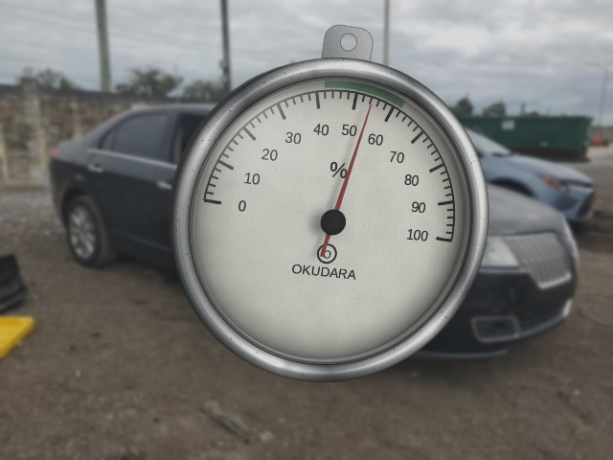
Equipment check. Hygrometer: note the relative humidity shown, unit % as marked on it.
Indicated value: 54 %
